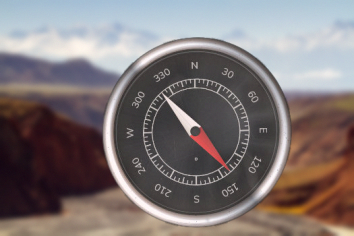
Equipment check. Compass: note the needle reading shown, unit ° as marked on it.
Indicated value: 140 °
